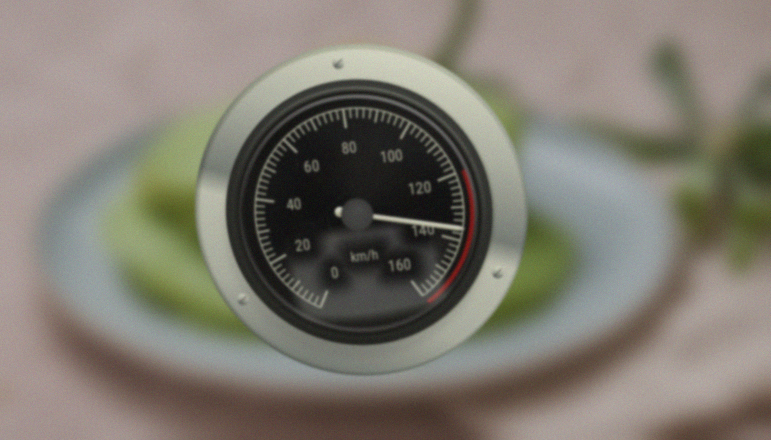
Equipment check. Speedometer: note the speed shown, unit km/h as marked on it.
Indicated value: 136 km/h
